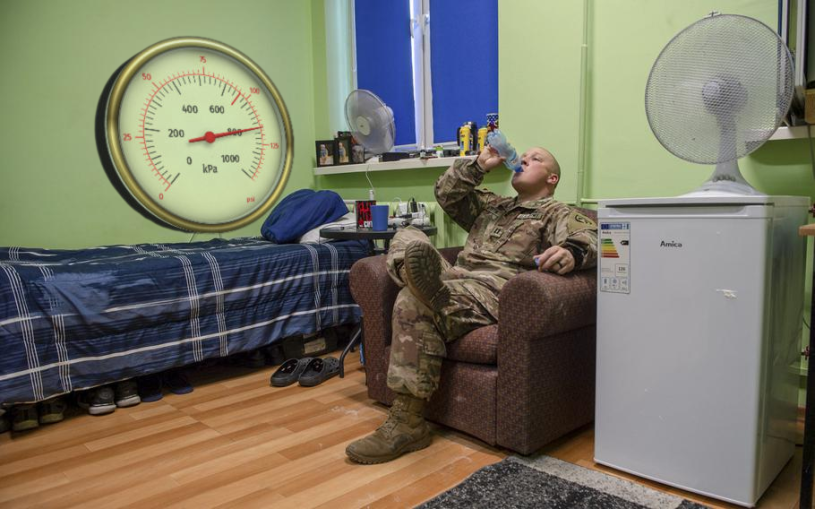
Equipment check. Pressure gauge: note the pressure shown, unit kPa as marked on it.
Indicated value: 800 kPa
